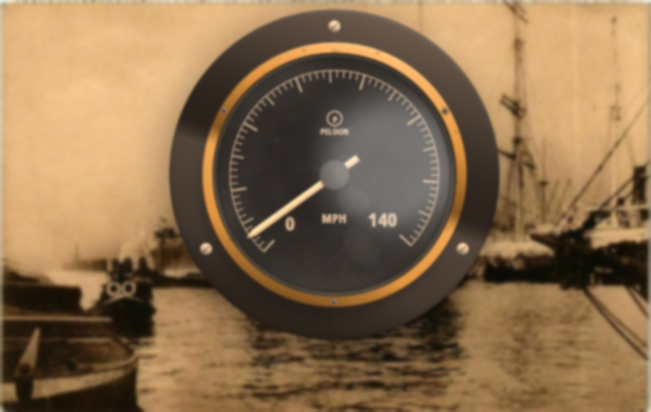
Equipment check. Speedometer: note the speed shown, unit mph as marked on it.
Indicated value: 6 mph
